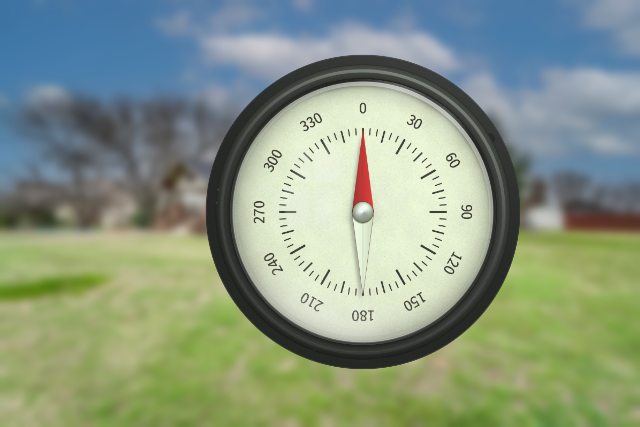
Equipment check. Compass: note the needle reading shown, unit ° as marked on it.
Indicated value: 0 °
